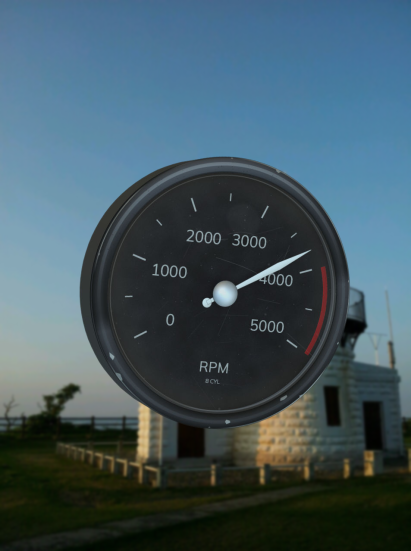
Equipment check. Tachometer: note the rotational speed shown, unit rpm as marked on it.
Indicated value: 3750 rpm
